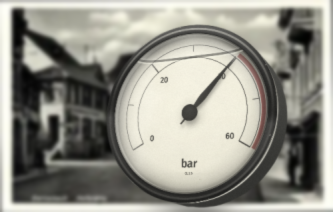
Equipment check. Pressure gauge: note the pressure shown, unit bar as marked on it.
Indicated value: 40 bar
